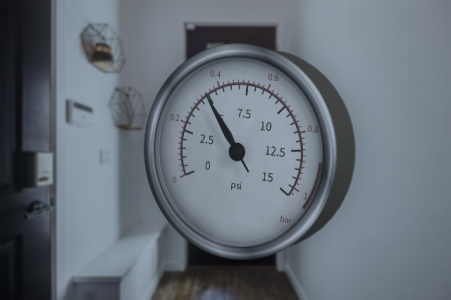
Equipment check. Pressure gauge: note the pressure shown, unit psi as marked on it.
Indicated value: 5 psi
